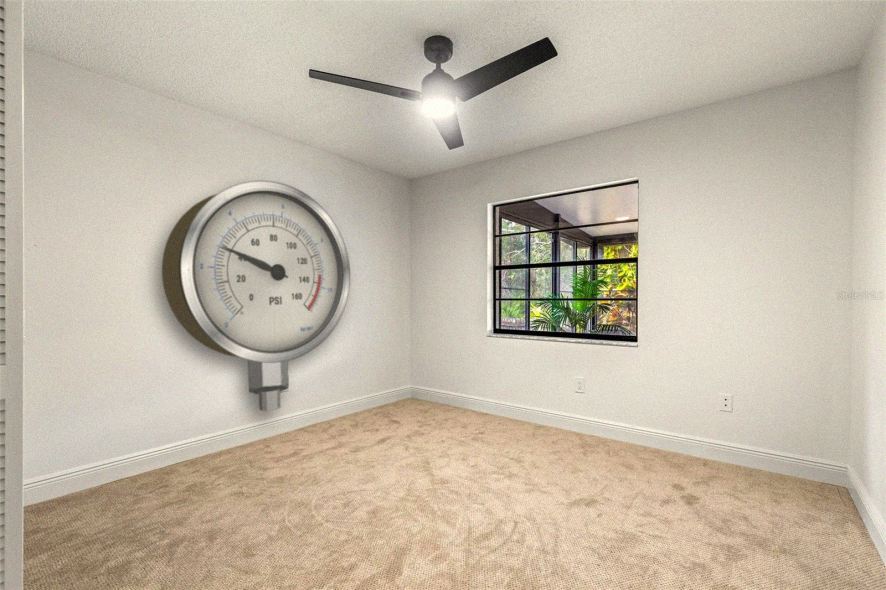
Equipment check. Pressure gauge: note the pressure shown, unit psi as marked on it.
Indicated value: 40 psi
